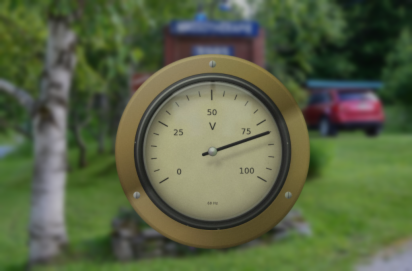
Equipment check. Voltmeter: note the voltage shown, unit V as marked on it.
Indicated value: 80 V
